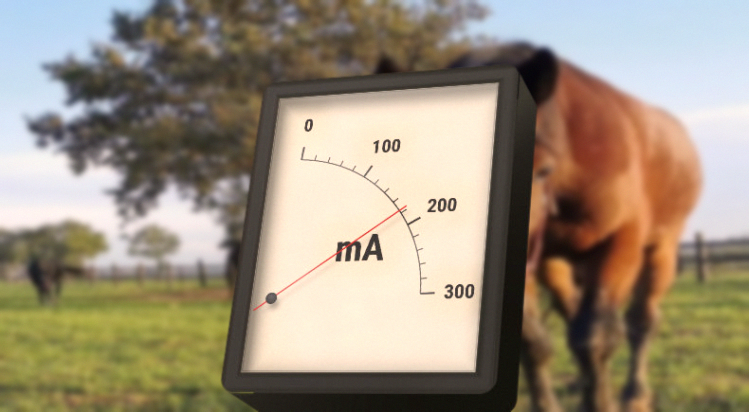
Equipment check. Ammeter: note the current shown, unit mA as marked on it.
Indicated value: 180 mA
